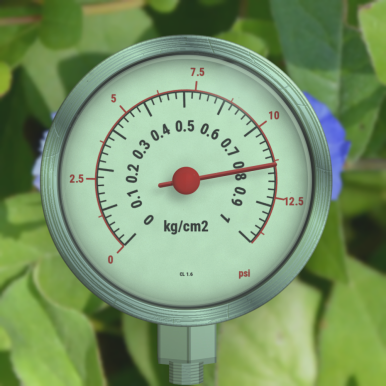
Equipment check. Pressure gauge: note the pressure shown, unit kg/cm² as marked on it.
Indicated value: 0.8 kg/cm²
